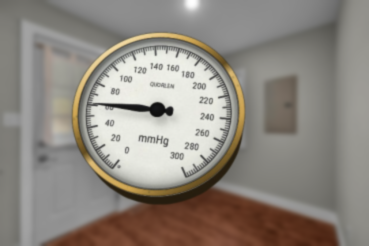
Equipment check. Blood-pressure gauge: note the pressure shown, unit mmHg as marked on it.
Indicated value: 60 mmHg
